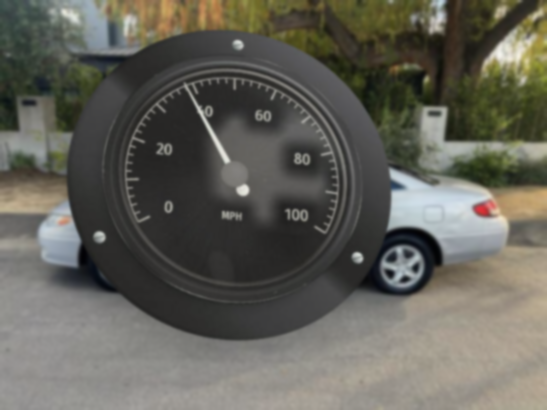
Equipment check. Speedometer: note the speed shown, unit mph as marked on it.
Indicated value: 38 mph
